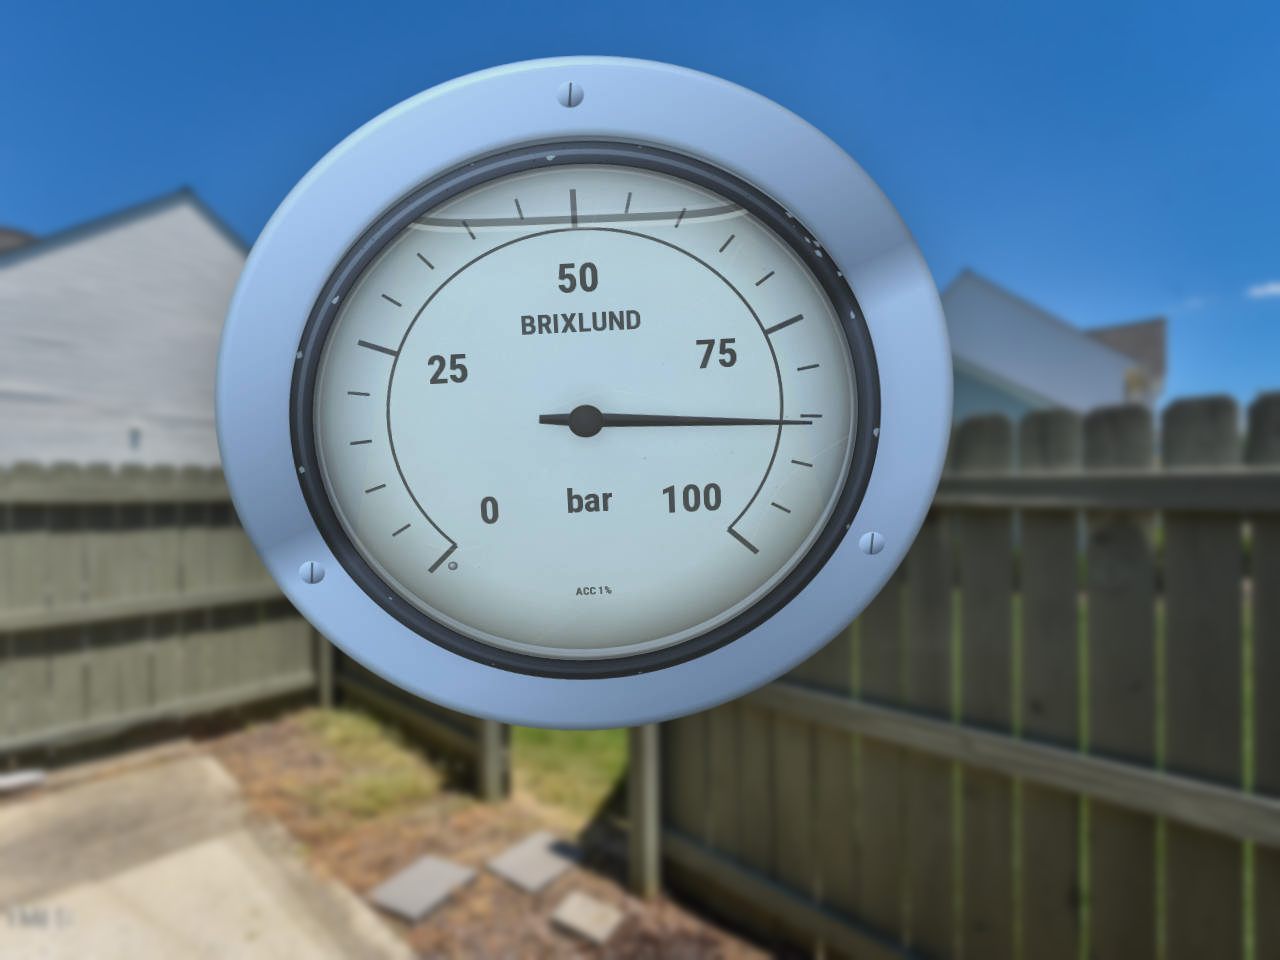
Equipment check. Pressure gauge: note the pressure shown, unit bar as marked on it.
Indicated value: 85 bar
